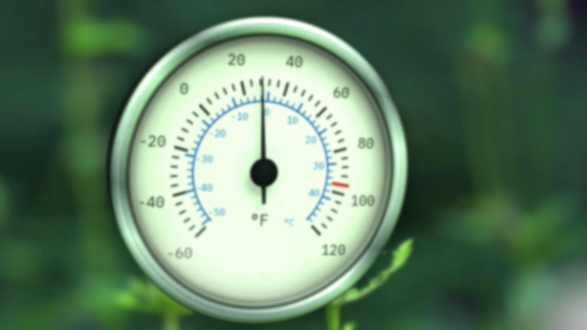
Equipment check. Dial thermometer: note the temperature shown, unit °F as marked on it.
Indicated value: 28 °F
